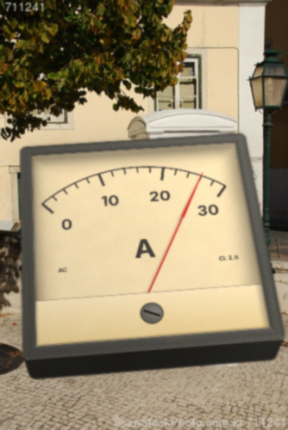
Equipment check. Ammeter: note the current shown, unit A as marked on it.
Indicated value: 26 A
